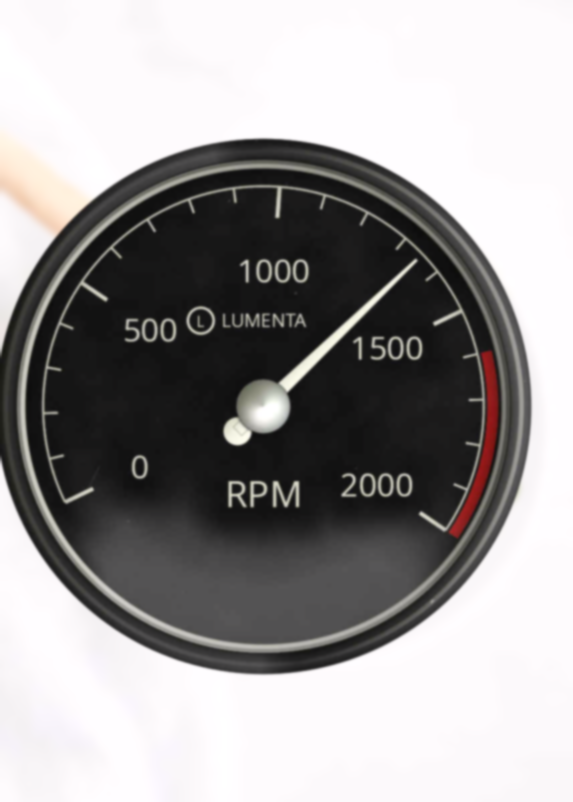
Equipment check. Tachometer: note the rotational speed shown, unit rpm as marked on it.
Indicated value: 1350 rpm
